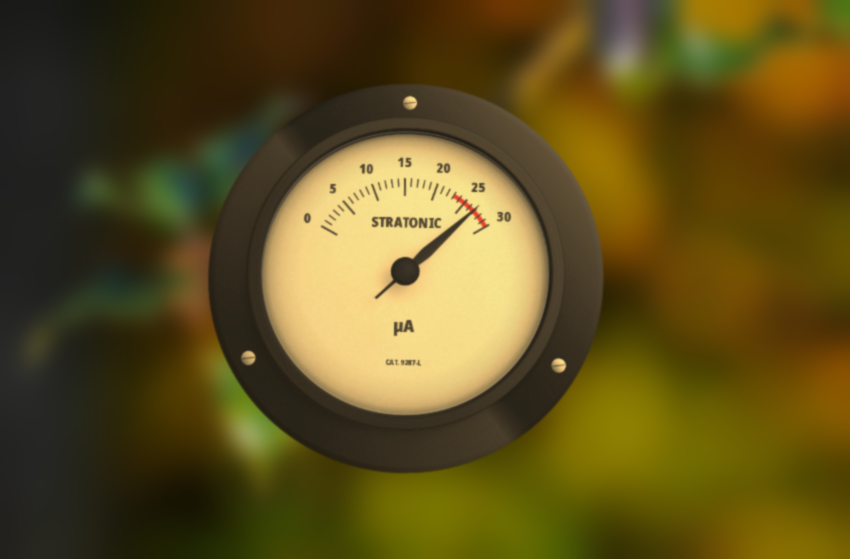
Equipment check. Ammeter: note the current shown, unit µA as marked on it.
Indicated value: 27 µA
